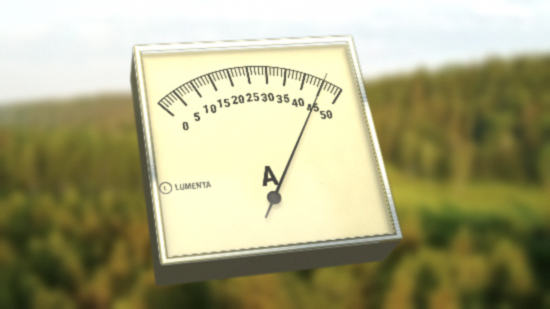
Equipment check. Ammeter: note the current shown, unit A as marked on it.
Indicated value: 45 A
